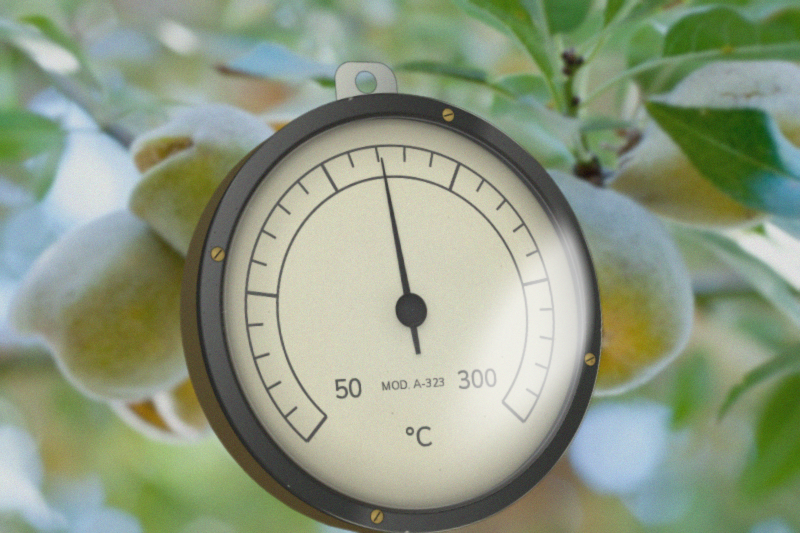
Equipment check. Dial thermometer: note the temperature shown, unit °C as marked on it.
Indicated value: 170 °C
